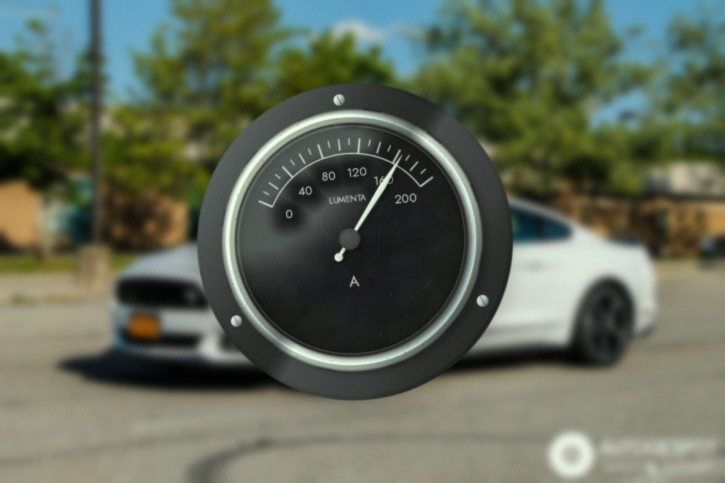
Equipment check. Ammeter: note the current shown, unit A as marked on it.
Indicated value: 165 A
